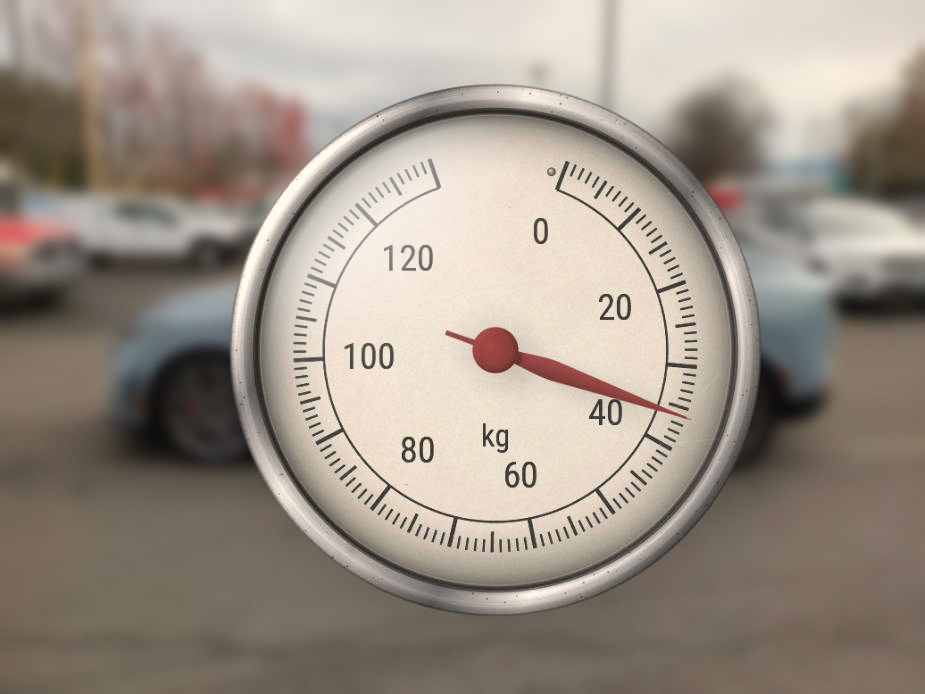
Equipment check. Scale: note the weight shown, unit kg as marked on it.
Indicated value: 36 kg
